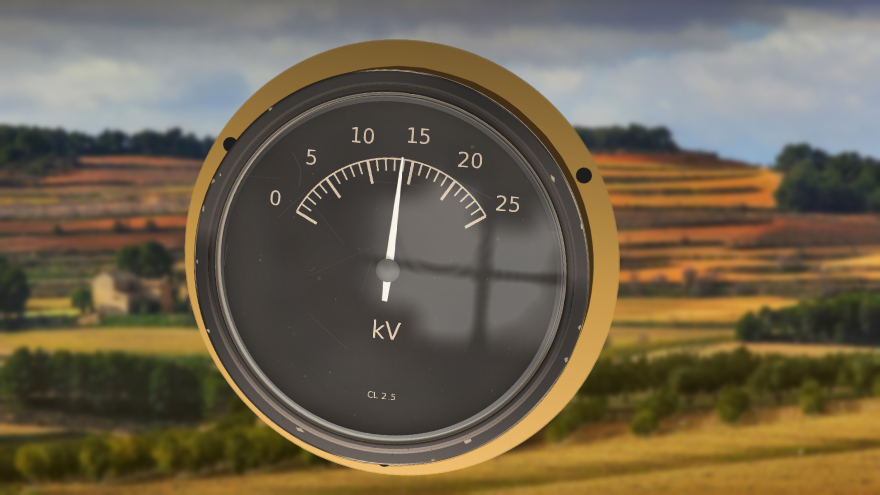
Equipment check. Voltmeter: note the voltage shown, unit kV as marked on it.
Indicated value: 14 kV
